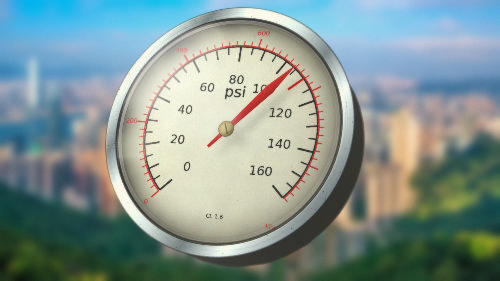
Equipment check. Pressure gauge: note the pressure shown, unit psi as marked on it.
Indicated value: 105 psi
